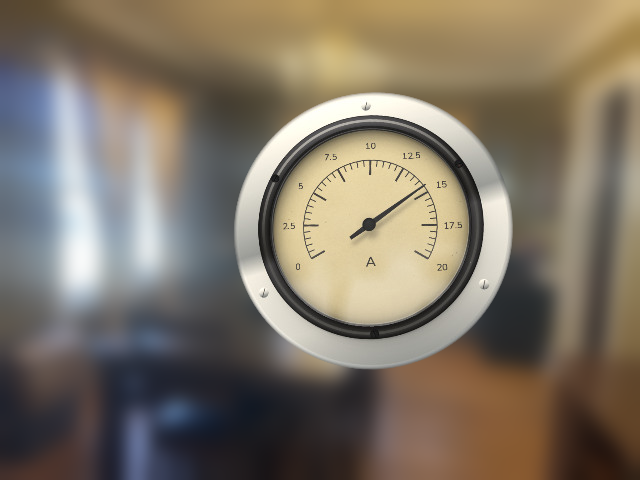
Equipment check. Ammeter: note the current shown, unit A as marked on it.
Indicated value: 14.5 A
